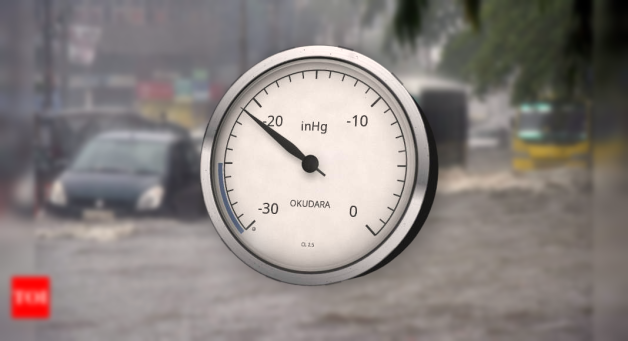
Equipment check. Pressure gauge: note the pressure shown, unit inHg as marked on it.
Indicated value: -21 inHg
